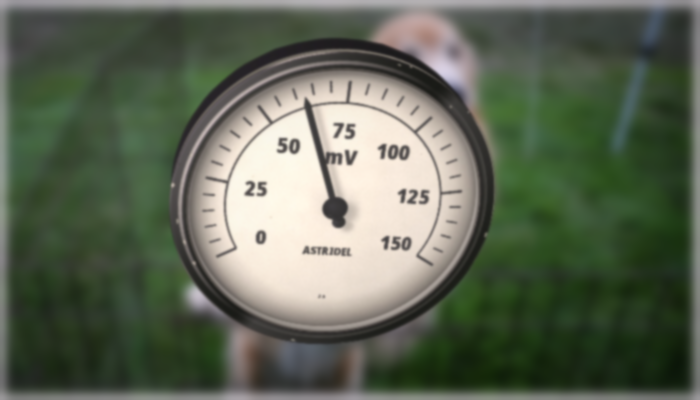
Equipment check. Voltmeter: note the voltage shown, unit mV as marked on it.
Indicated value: 62.5 mV
